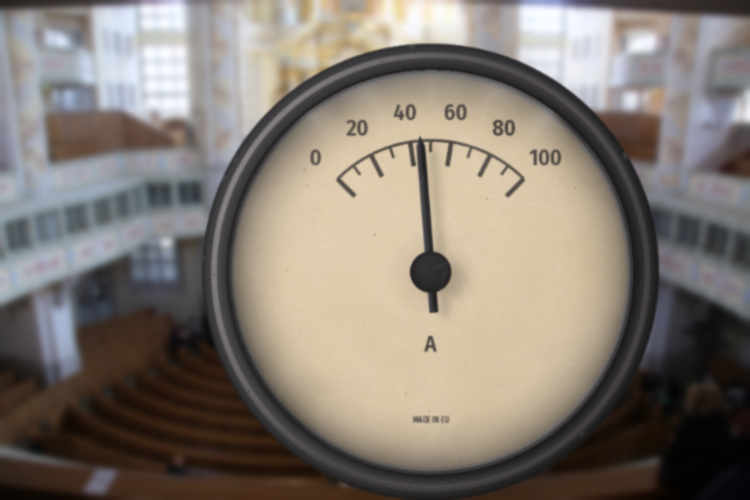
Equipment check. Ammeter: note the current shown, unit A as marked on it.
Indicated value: 45 A
